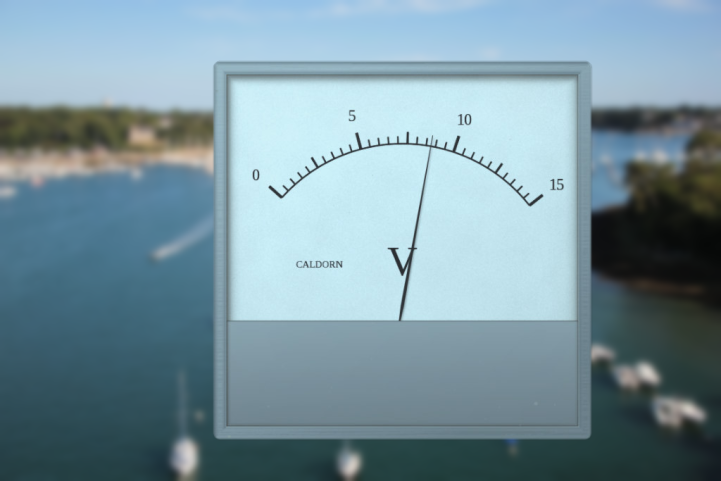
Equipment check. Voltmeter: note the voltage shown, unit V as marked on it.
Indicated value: 8.75 V
